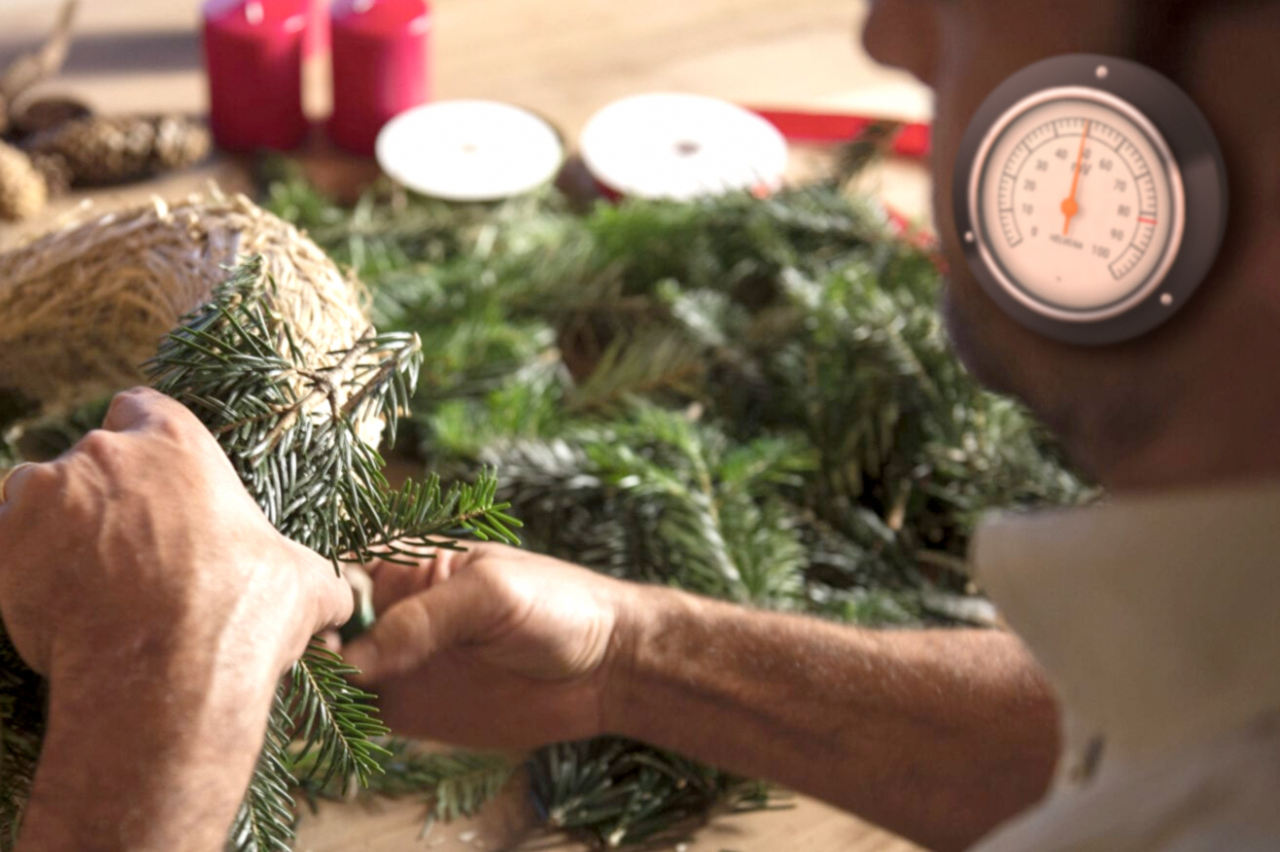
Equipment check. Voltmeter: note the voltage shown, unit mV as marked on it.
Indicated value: 50 mV
